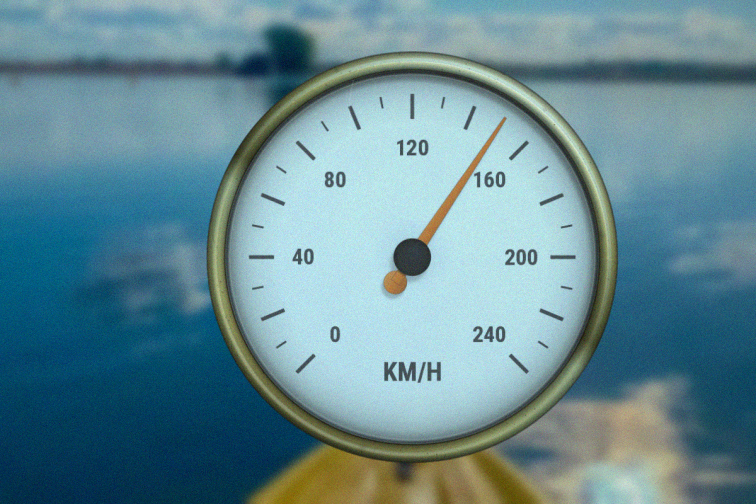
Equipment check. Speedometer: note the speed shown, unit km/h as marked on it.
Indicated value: 150 km/h
